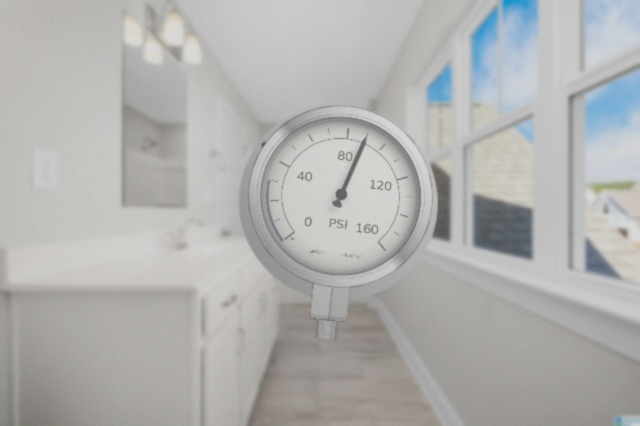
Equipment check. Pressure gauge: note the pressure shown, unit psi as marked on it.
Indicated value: 90 psi
